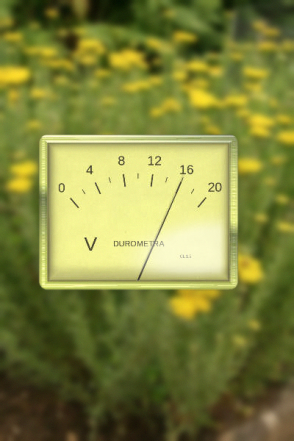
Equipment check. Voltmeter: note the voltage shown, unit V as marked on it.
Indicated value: 16 V
